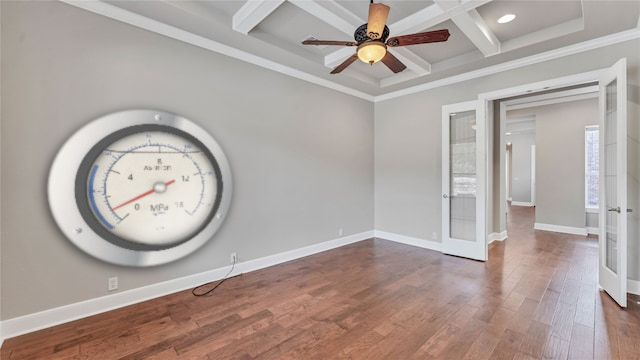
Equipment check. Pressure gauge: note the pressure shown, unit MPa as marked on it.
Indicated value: 1 MPa
